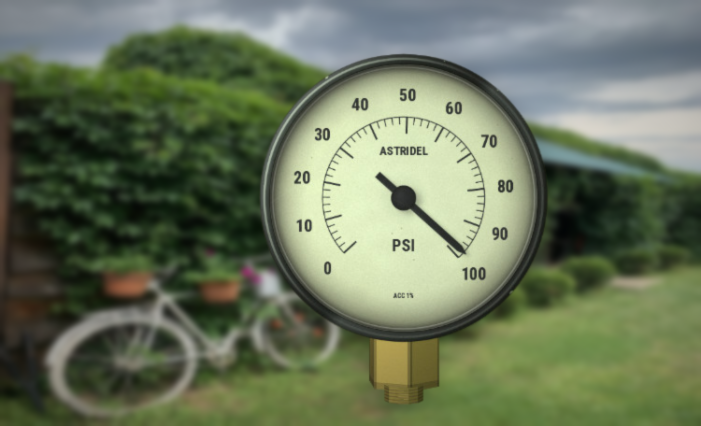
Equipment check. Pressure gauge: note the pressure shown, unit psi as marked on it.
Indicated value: 98 psi
